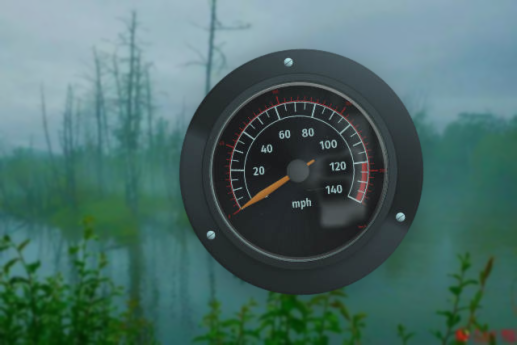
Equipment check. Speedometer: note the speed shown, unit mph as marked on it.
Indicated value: 0 mph
